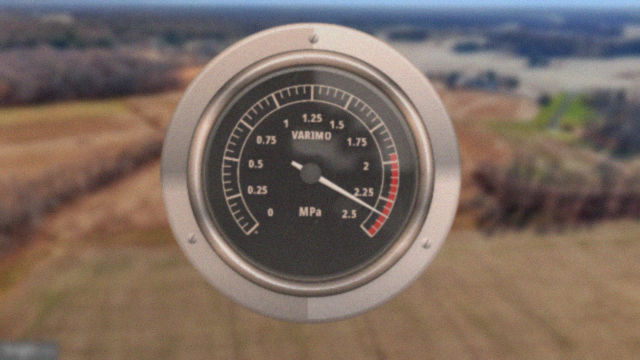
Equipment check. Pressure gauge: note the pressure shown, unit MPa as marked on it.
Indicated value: 2.35 MPa
